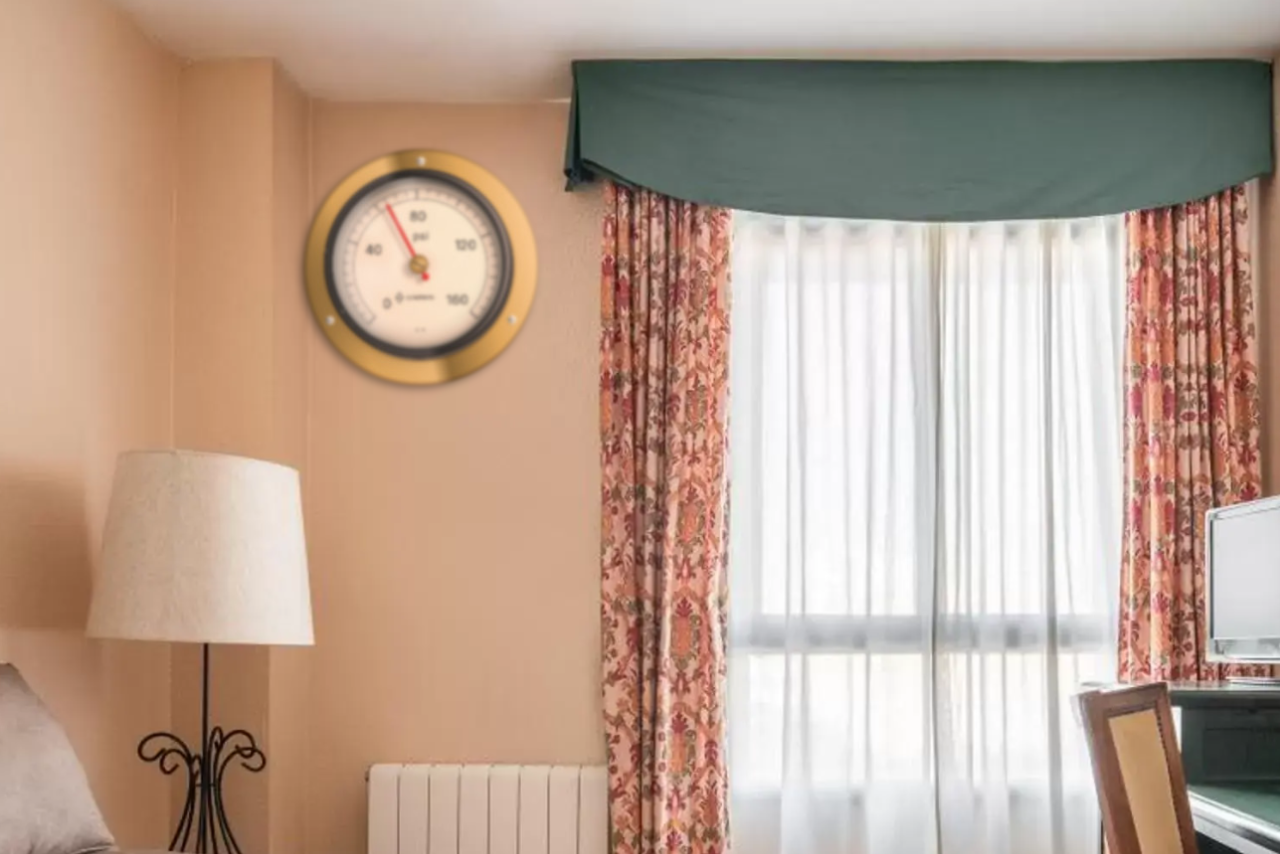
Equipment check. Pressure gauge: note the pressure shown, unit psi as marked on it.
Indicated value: 65 psi
